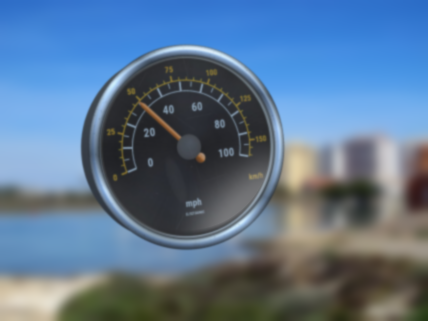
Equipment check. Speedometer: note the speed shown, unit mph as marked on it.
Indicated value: 30 mph
